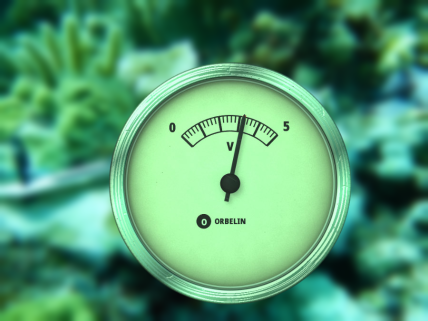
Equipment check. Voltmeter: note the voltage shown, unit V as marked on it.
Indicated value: 3.2 V
